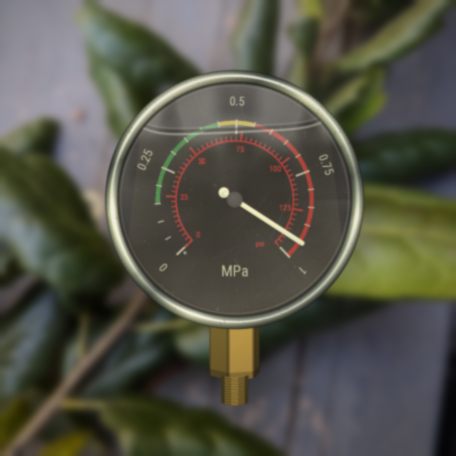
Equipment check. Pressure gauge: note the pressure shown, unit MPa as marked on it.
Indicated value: 0.95 MPa
